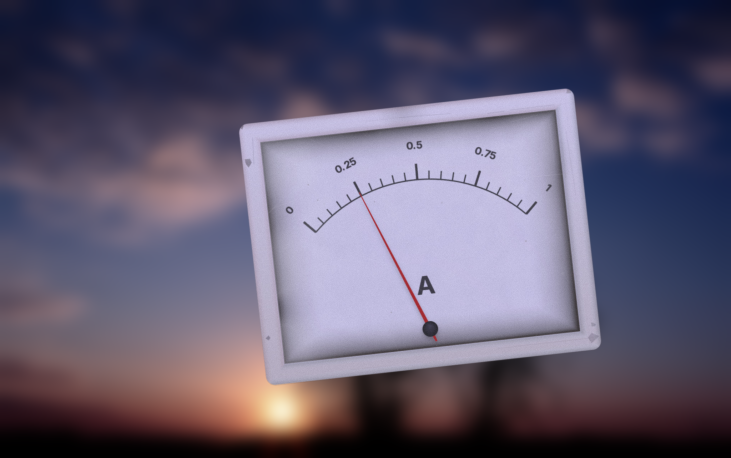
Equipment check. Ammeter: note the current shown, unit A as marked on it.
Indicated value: 0.25 A
